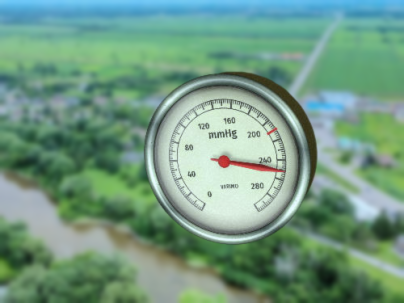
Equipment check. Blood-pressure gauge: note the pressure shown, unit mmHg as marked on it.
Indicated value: 250 mmHg
